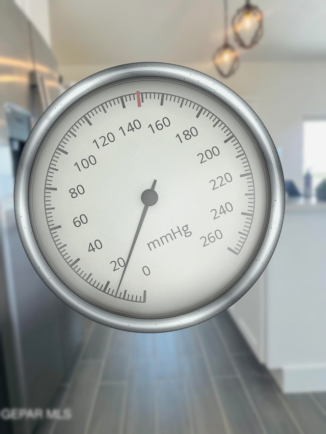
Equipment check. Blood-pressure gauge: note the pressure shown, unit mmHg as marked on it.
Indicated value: 14 mmHg
